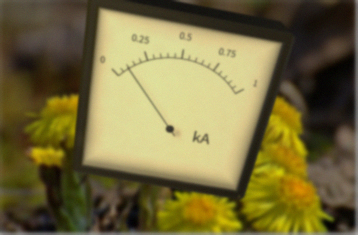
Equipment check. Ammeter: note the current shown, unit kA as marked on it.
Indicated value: 0.1 kA
